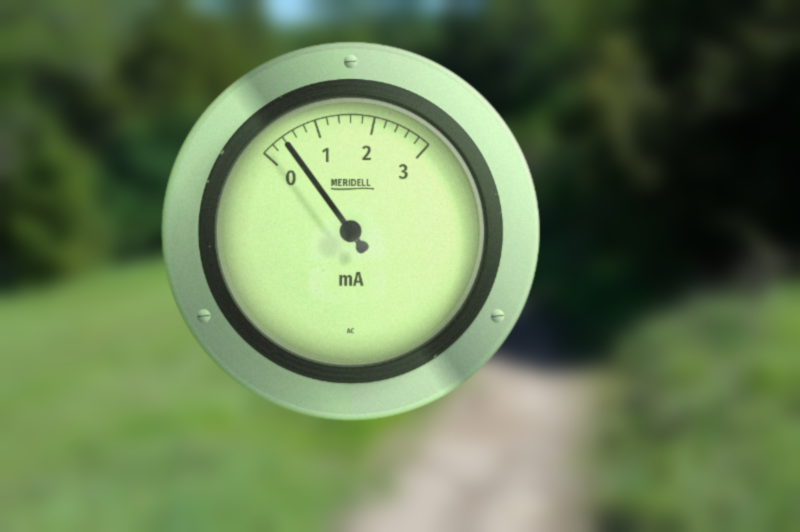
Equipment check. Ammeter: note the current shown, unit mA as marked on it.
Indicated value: 0.4 mA
